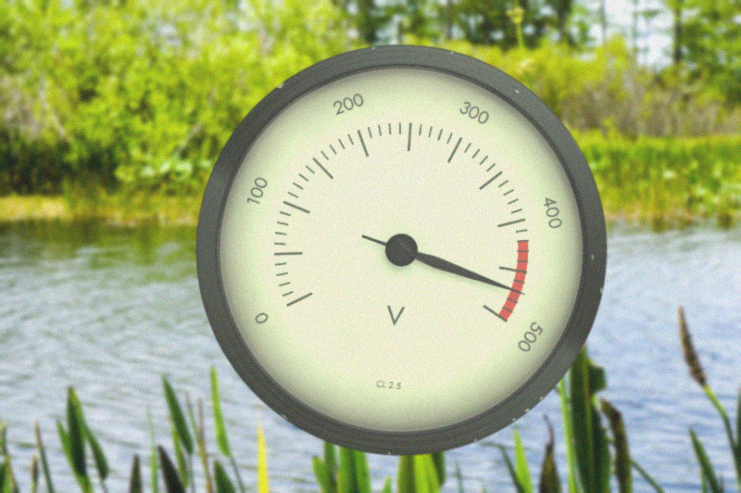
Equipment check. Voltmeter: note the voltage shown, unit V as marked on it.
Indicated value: 470 V
